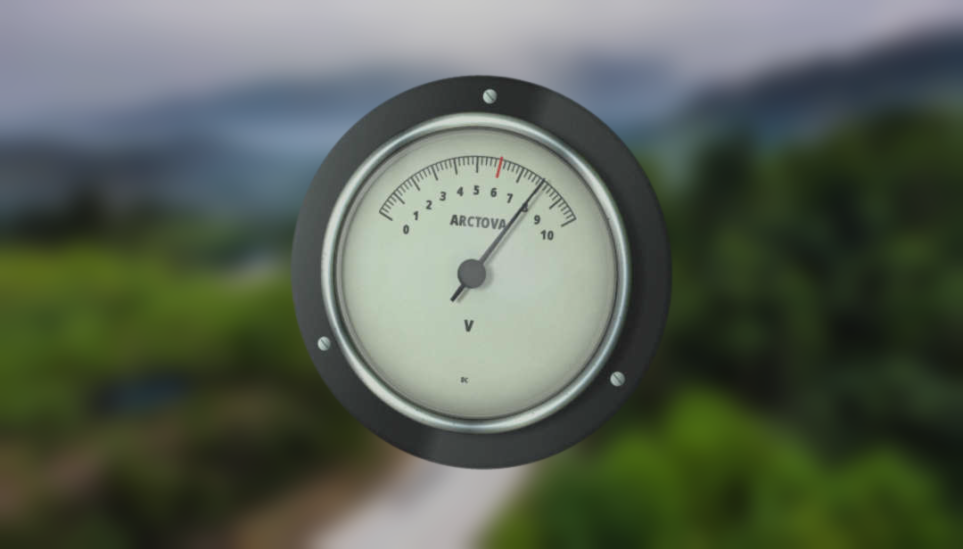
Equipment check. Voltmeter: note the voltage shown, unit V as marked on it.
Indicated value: 8 V
